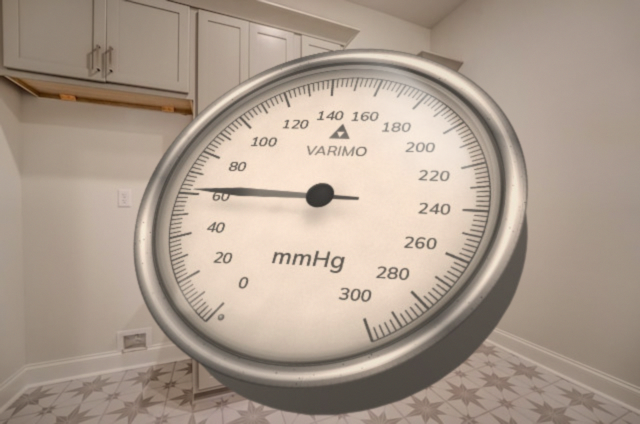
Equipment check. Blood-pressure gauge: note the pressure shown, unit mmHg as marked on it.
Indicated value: 60 mmHg
